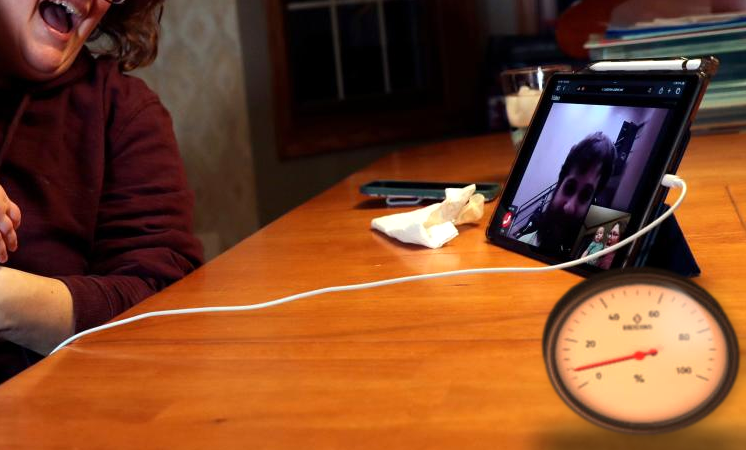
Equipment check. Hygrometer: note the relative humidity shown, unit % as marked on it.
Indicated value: 8 %
